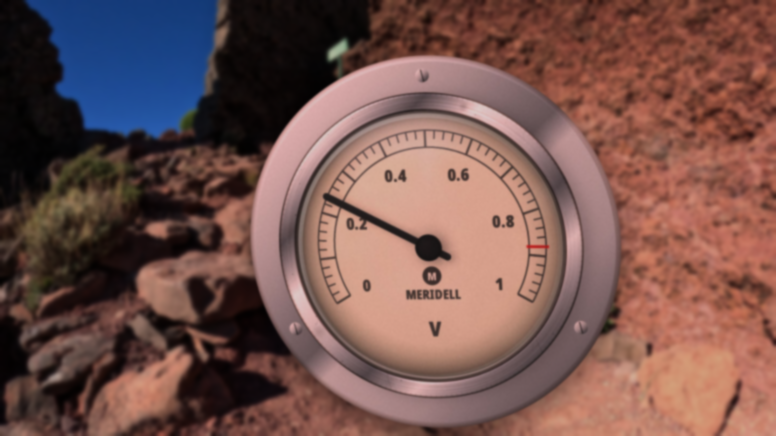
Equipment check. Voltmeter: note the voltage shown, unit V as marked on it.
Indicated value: 0.24 V
